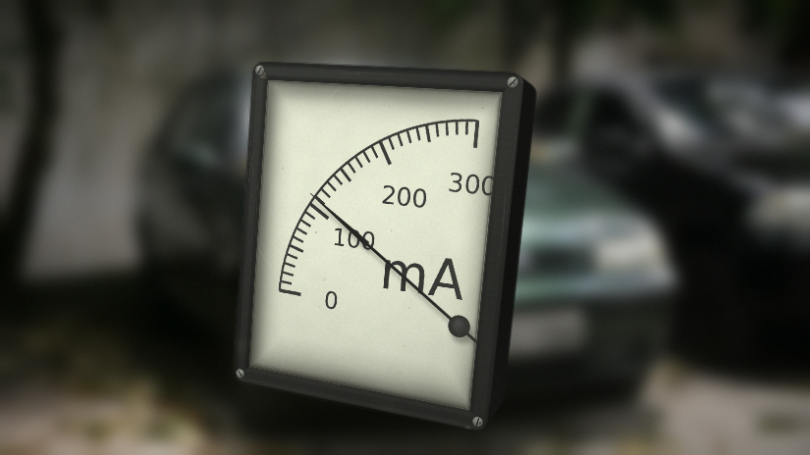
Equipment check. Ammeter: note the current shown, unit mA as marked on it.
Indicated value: 110 mA
